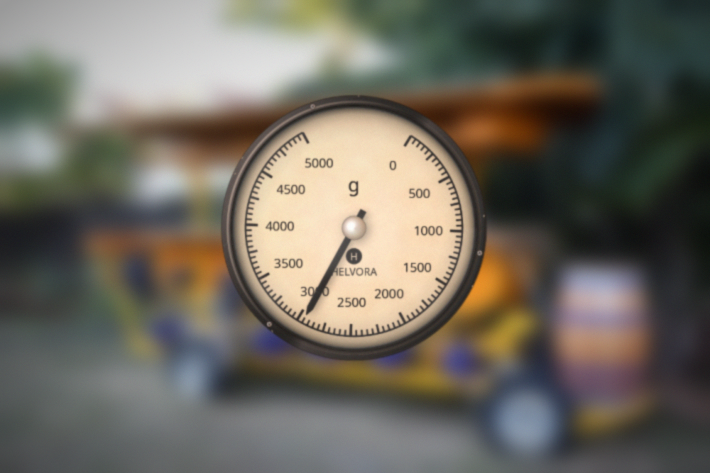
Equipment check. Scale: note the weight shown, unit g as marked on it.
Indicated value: 2950 g
